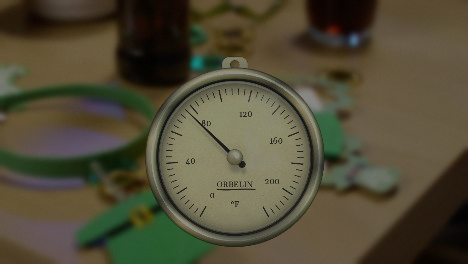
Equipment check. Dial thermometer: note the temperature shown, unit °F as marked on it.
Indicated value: 76 °F
